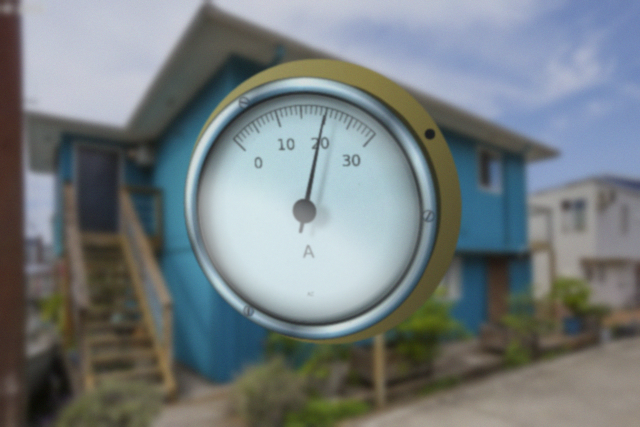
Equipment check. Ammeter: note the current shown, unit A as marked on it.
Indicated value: 20 A
